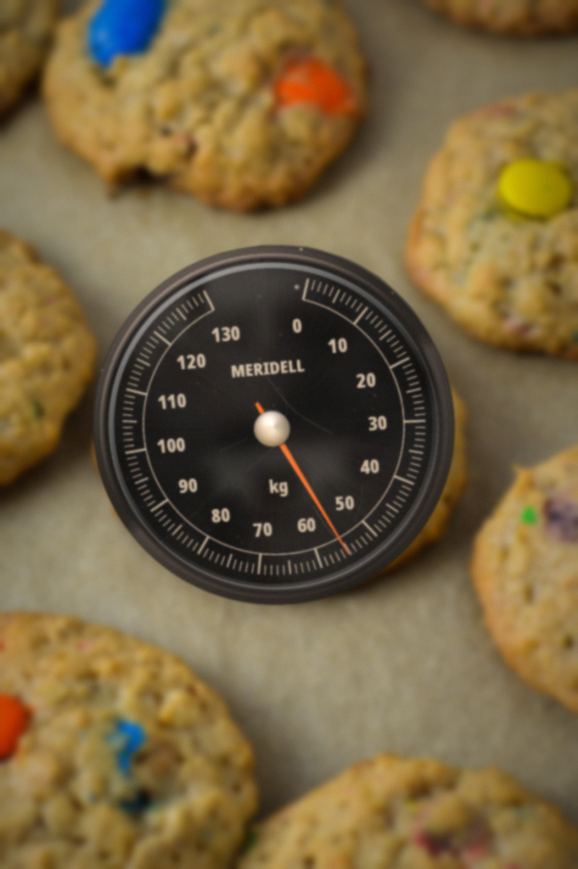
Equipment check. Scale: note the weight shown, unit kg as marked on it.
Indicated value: 55 kg
